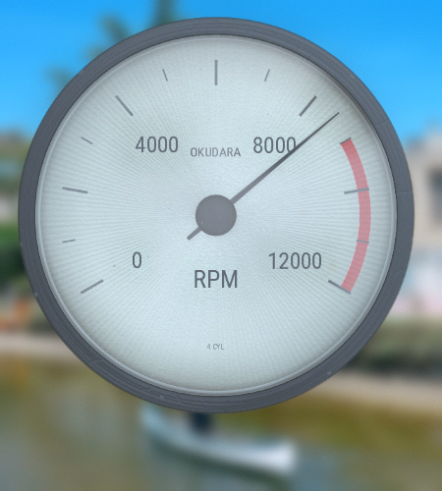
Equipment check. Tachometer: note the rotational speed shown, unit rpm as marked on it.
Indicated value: 8500 rpm
